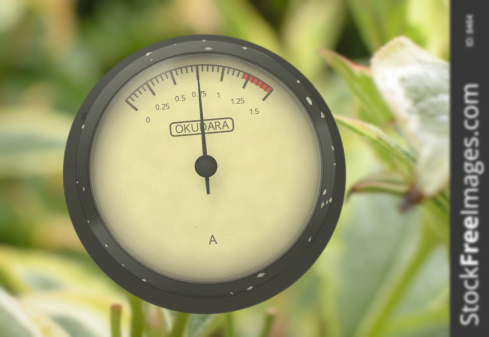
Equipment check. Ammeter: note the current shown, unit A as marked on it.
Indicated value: 0.75 A
